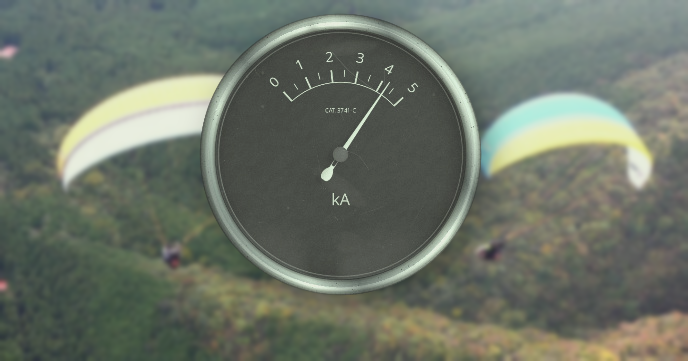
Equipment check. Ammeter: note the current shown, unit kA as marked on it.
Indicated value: 4.25 kA
